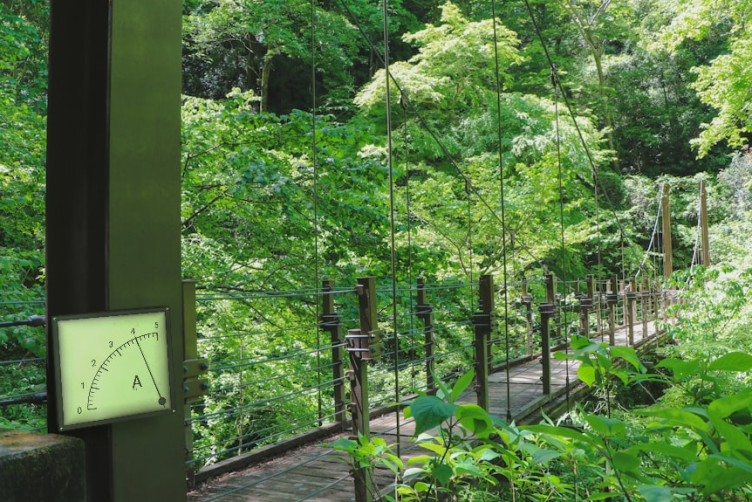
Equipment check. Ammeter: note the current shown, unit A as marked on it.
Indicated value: 4 A
